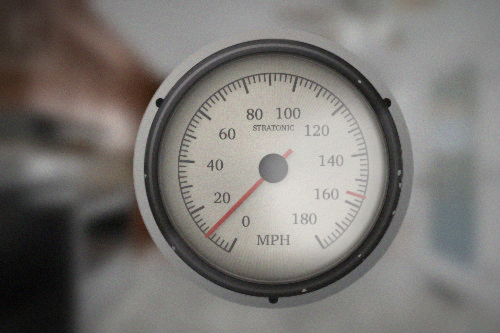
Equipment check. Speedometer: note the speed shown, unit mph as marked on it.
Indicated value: 10 mph
